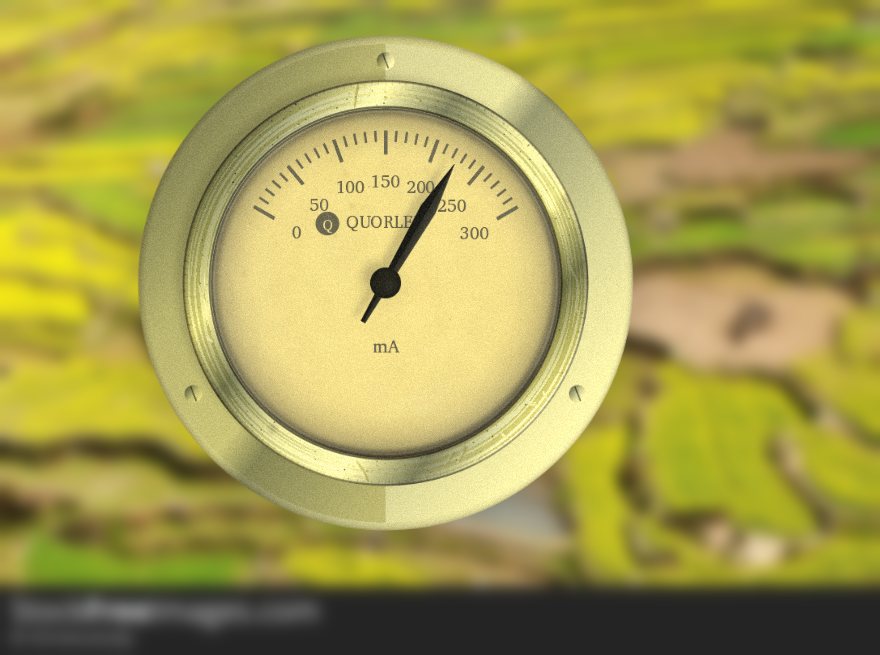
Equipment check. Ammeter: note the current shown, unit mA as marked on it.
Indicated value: 225 mA
